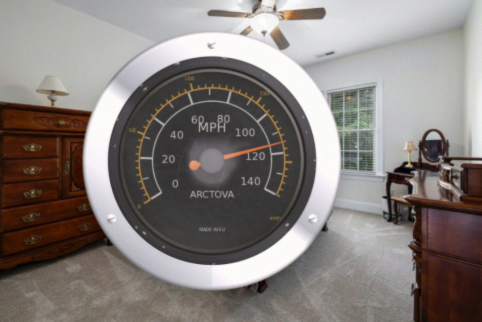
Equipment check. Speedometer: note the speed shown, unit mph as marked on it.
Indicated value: 115 mph
